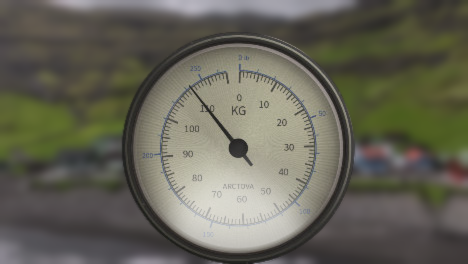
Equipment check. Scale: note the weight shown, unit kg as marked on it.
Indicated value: 110 kg
